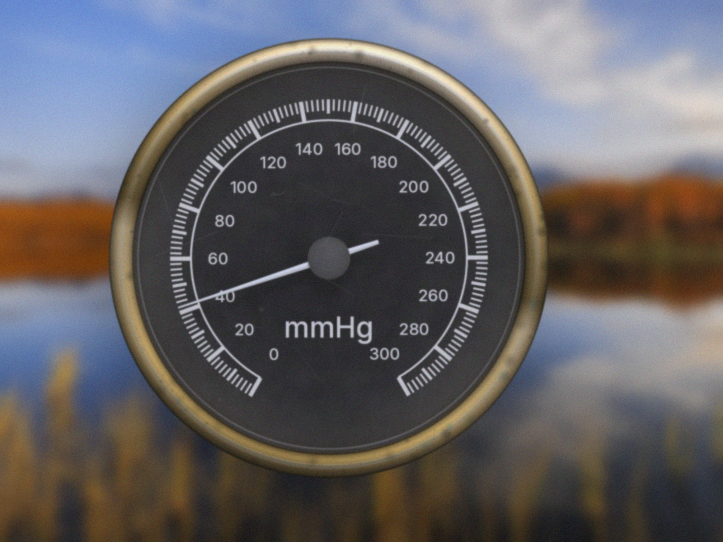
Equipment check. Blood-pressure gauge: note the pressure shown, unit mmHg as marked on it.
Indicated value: 42 mmHg
